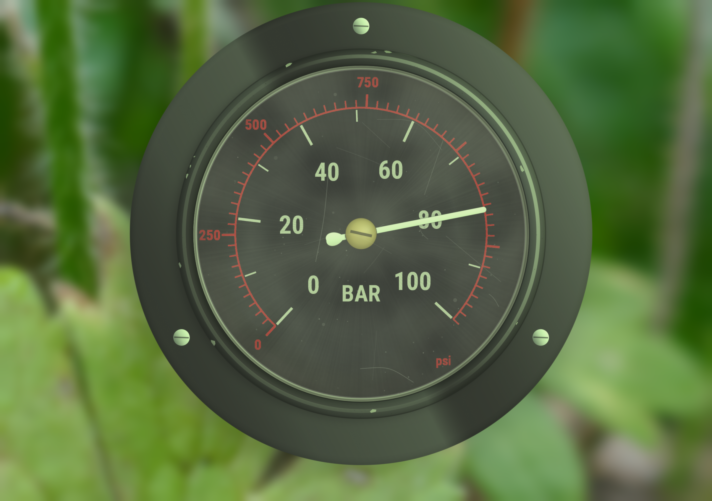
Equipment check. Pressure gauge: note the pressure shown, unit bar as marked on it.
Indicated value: 80 bar
